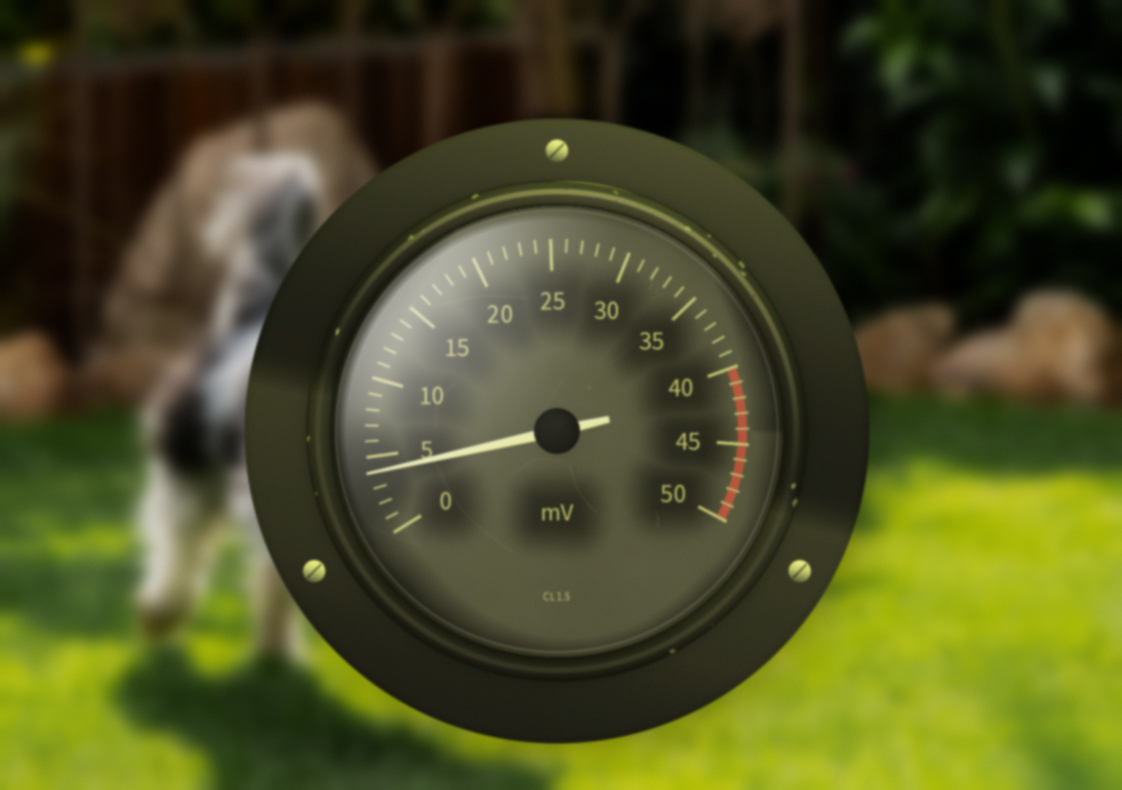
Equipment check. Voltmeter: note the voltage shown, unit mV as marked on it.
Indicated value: 4 mV
